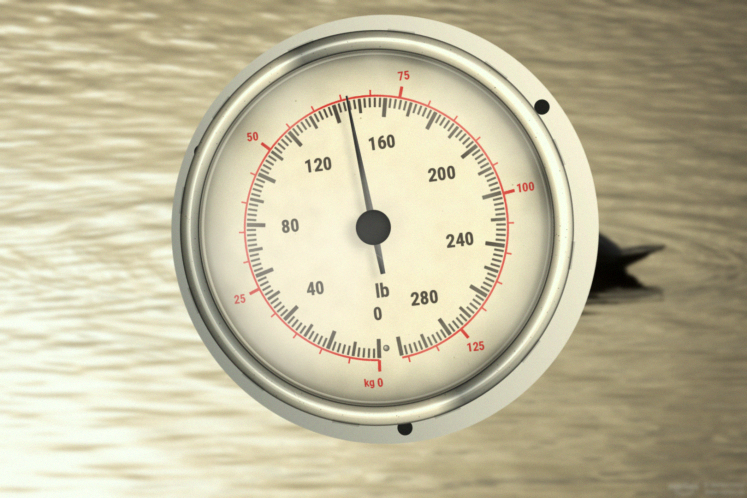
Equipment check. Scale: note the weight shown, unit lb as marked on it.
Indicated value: 146 lb
